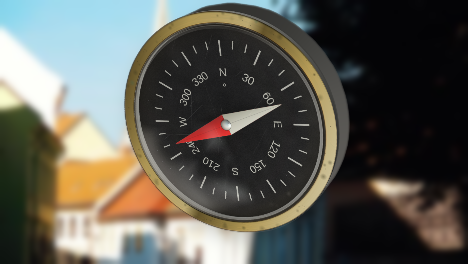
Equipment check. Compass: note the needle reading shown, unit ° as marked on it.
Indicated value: 250 °
